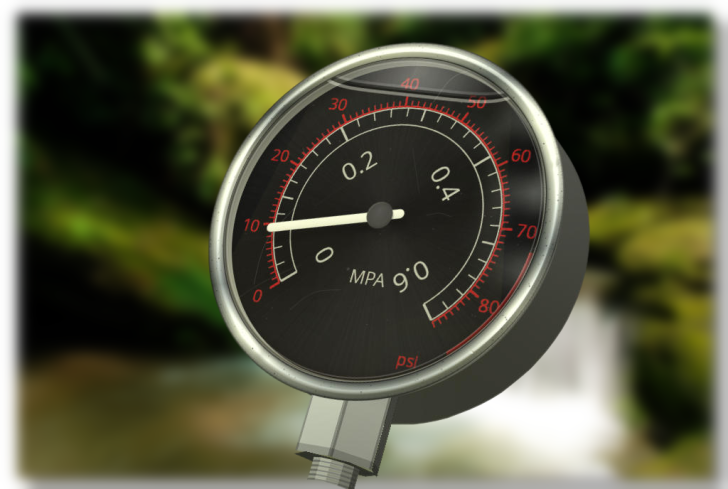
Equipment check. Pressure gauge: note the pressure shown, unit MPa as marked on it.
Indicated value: 0.06 MPa
